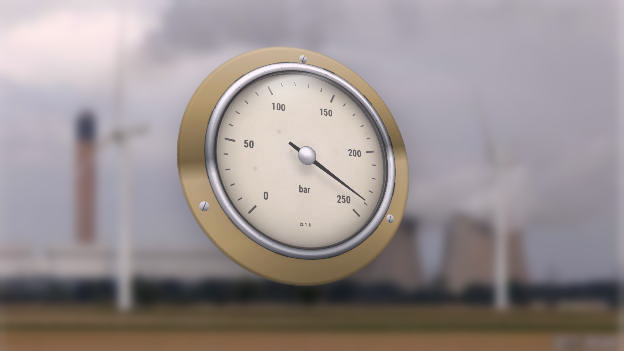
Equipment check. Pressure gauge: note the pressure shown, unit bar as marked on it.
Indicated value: 240 bar
